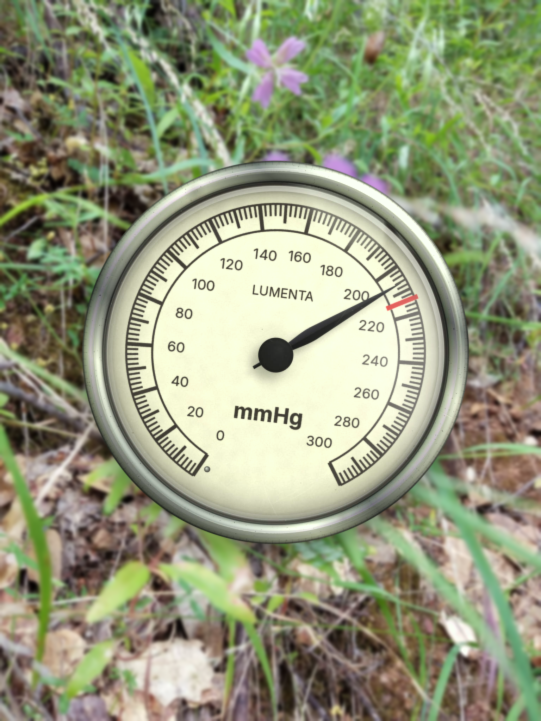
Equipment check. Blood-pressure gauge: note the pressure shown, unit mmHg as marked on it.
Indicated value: 206 mmHg
